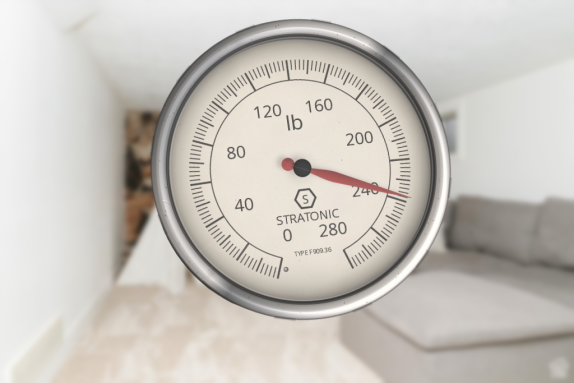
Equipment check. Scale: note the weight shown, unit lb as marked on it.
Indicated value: 238 lb
